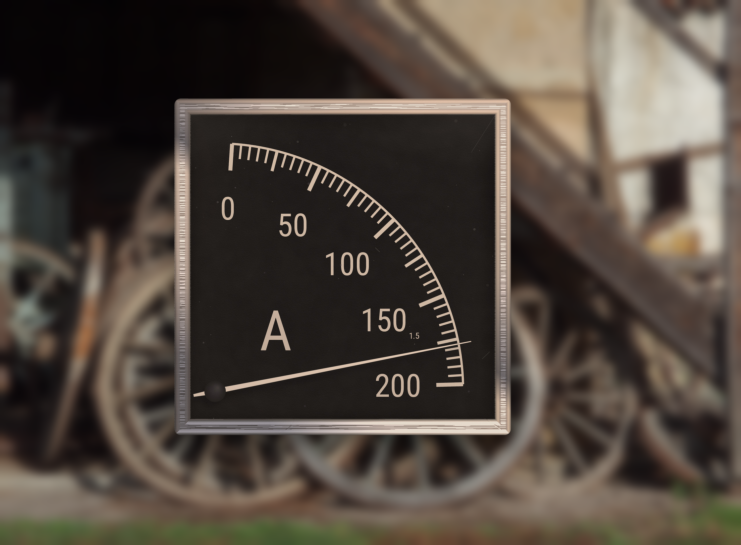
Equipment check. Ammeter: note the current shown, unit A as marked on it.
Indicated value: 177.5 A
